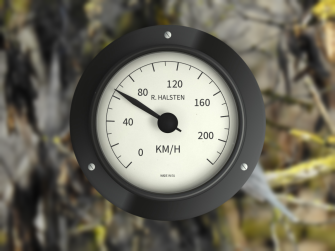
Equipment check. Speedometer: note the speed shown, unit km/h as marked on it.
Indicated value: 65 km/h
